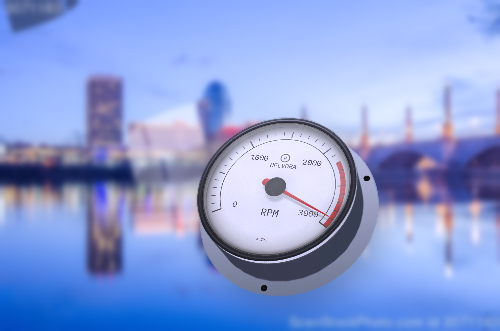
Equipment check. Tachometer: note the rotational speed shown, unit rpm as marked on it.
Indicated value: 2900 rpm
